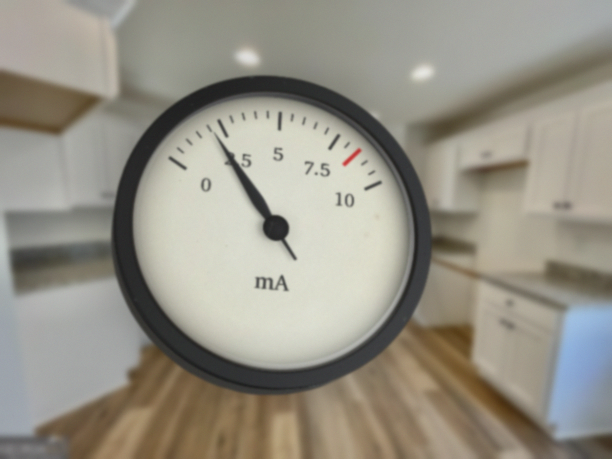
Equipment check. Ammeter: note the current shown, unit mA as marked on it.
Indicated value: 2 mA
